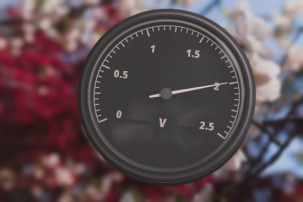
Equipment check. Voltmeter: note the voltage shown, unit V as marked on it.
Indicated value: 2 V
